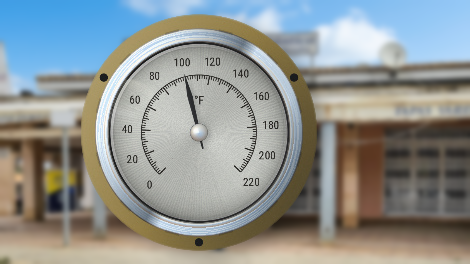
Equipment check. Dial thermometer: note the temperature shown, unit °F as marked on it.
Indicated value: 100 °F
